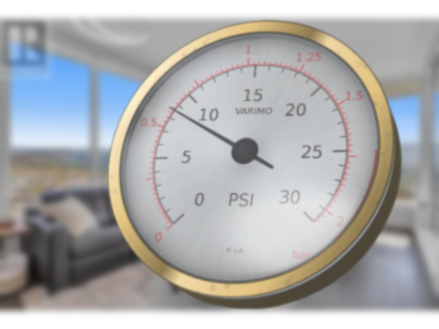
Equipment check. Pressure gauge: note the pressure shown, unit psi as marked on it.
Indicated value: 8.5 psi
